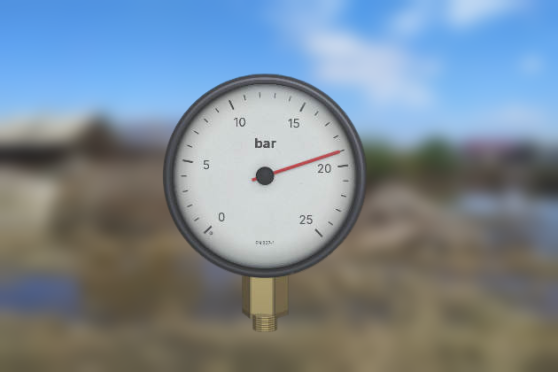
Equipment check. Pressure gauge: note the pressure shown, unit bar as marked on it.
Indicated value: 19 bar
